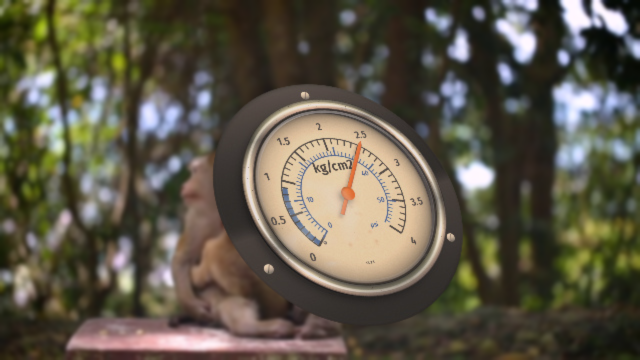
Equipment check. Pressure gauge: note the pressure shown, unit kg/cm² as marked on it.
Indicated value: 2.5 kg/cm²
